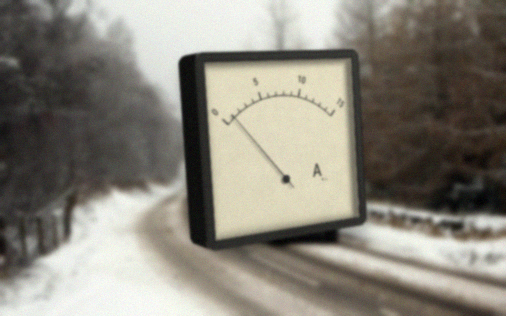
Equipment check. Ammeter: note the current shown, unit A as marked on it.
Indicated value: 1 A
